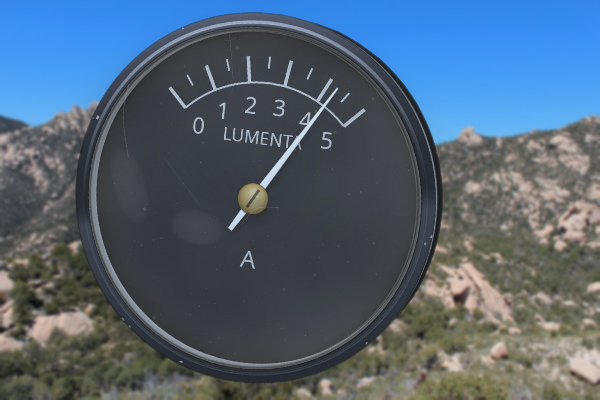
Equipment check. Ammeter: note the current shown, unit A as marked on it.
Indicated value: 4.25 A
